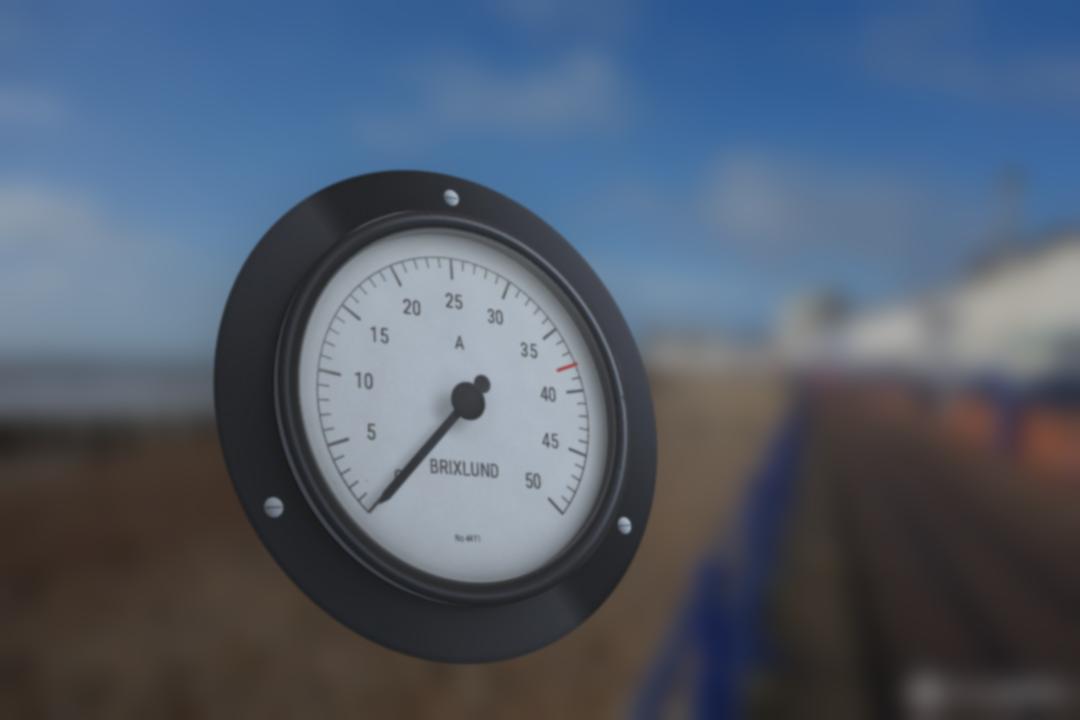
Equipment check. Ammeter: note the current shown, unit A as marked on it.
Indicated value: 0 A
